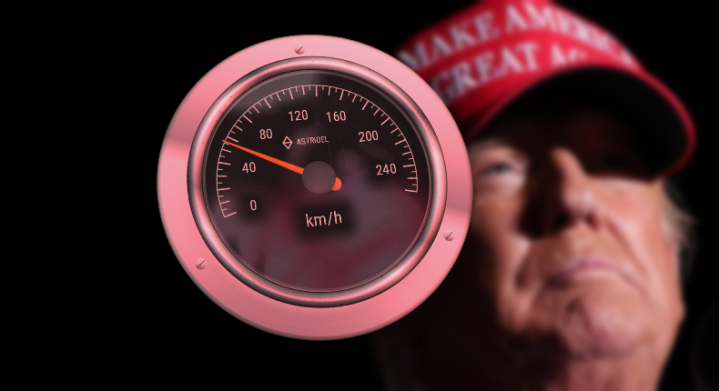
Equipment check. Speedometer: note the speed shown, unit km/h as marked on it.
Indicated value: 55 km/h
